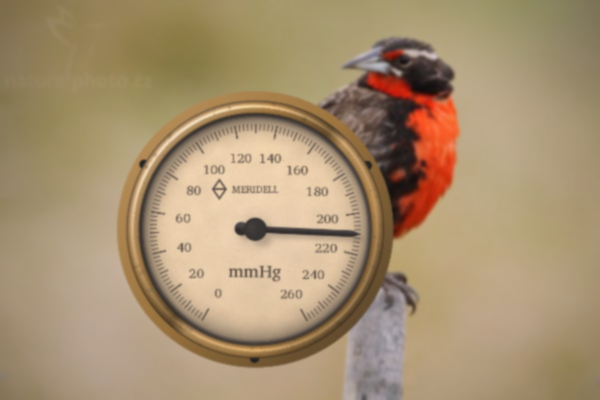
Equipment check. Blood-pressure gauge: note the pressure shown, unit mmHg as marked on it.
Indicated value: 210 mmHg
